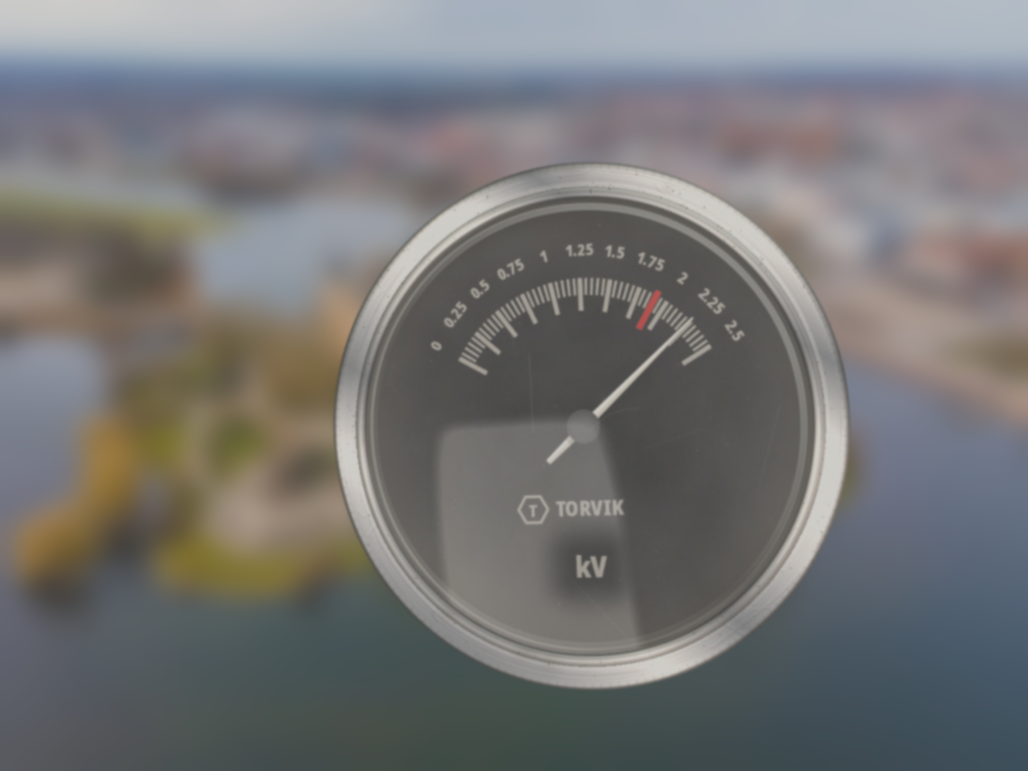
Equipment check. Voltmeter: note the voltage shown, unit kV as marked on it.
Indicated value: 2.25 kV
